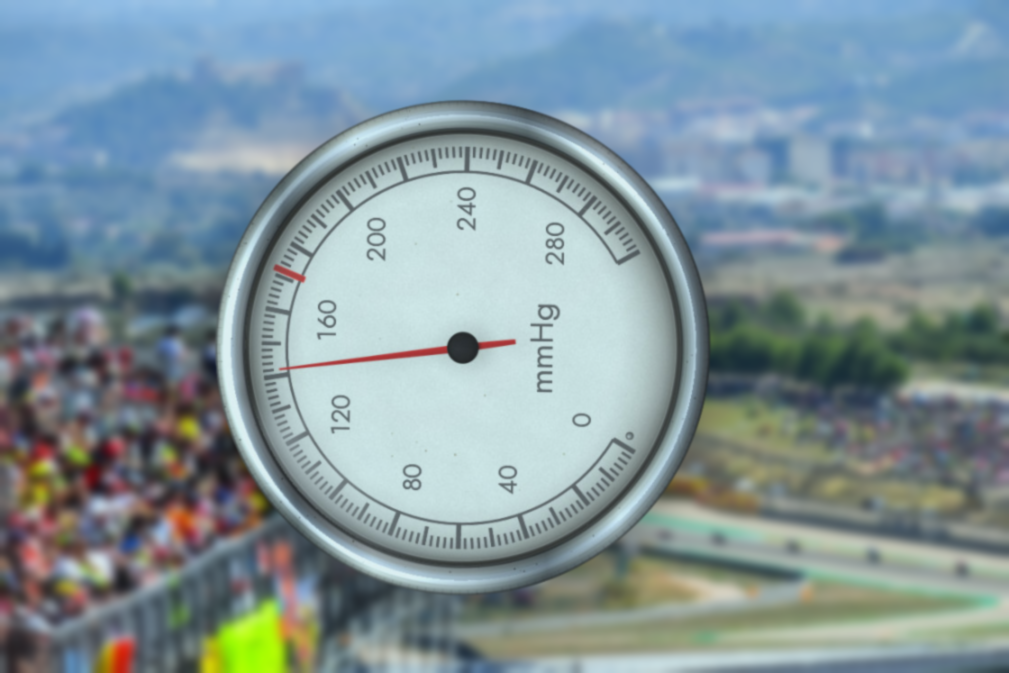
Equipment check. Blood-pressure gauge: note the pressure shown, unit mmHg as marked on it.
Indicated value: 142 mmHg
